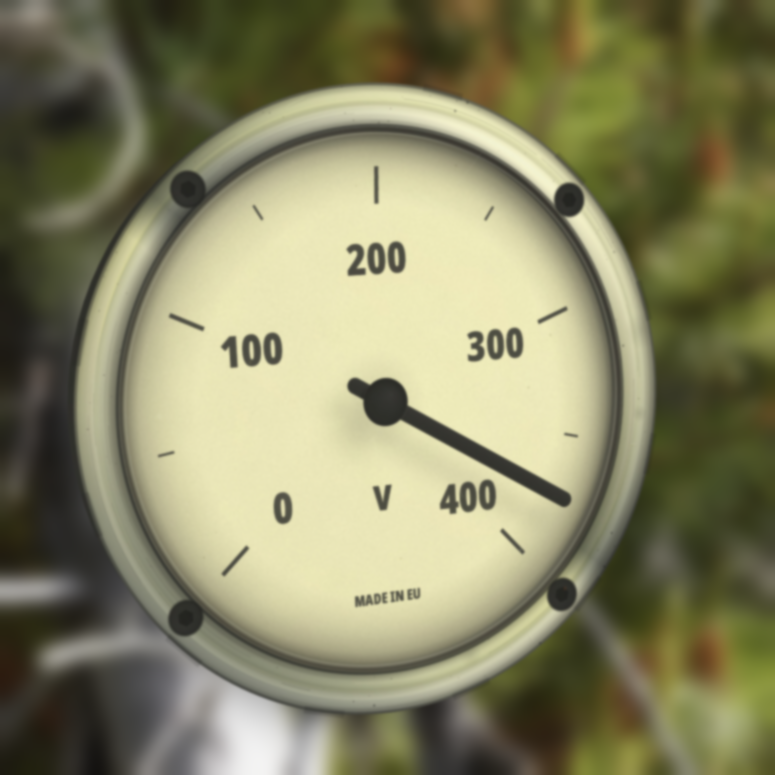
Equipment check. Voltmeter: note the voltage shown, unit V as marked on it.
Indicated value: 375 V
